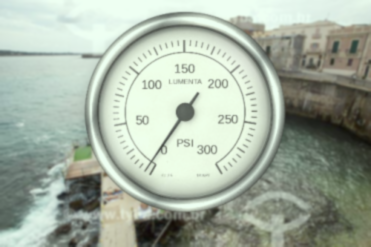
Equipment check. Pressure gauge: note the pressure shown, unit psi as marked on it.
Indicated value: 5 psi
